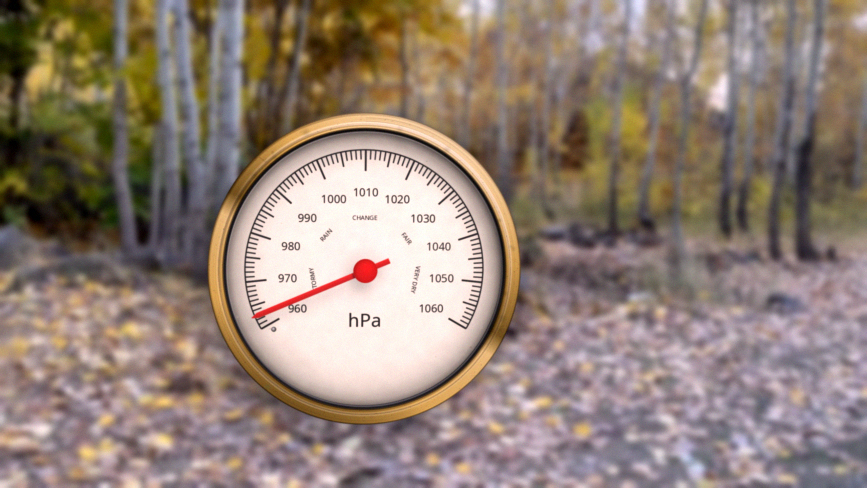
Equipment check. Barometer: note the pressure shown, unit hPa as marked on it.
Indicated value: 963 hPa
